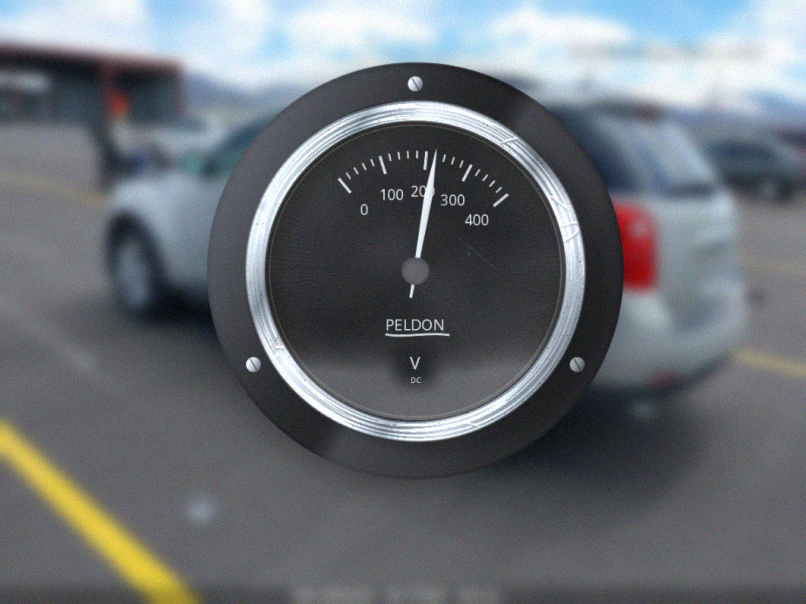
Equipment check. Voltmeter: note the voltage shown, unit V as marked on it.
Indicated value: 220 V
